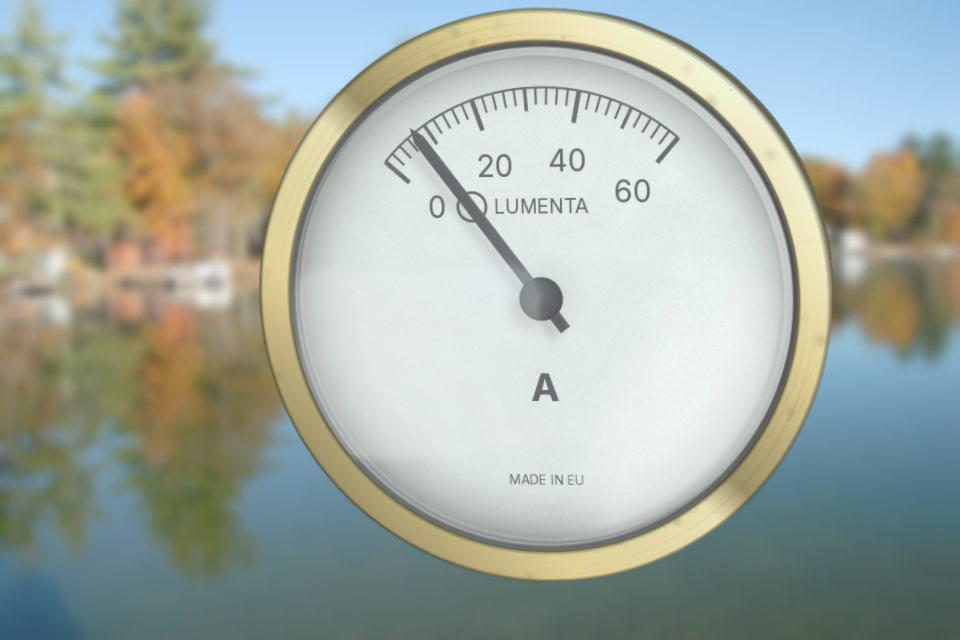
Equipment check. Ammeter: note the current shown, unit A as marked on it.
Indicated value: 8 A
